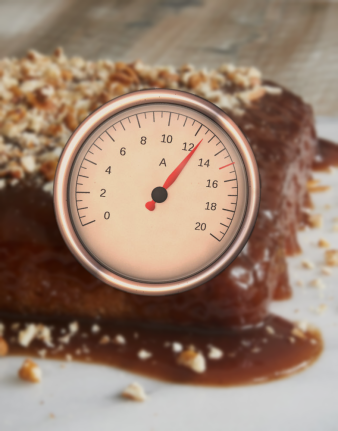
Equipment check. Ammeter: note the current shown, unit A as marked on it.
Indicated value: 12.5 A
